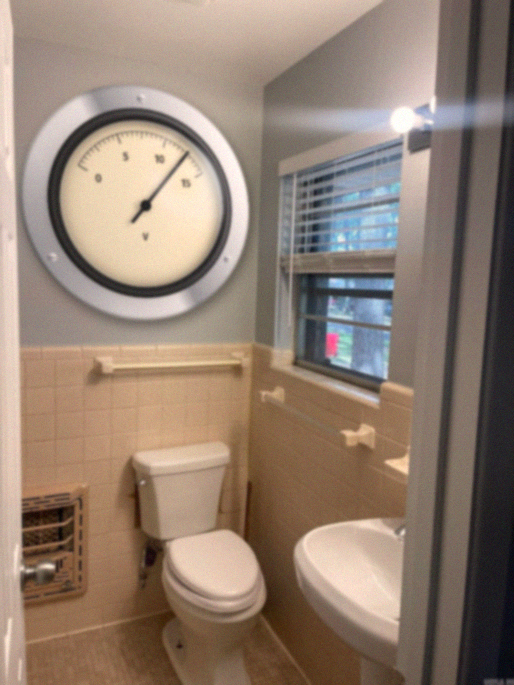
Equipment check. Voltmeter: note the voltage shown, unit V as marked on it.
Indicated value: 12.5 V
